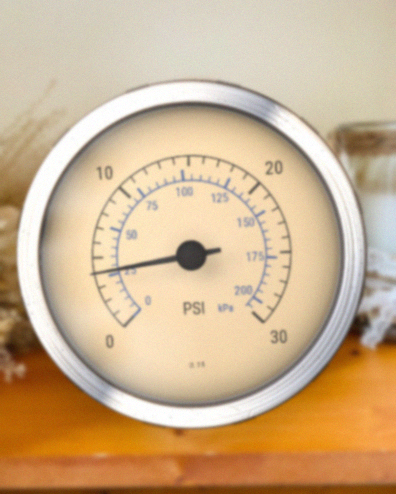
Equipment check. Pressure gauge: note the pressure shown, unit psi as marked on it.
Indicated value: 4 psi
